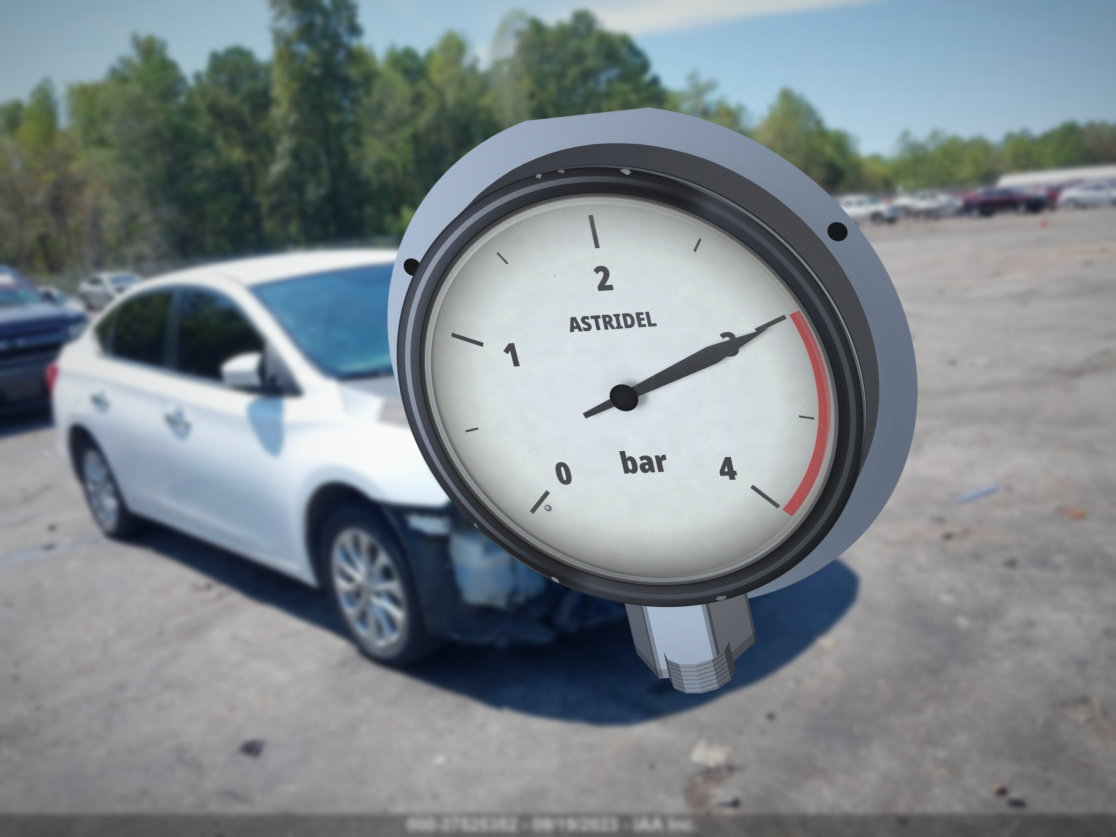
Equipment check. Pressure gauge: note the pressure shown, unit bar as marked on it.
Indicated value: 3 bar
